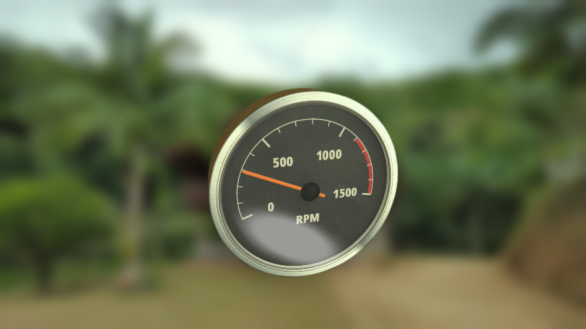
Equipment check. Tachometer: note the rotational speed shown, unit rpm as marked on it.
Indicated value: 300 rpm
